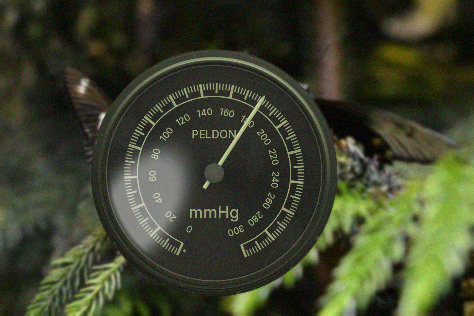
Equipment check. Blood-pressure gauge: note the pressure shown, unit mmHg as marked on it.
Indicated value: 180 mmHg
